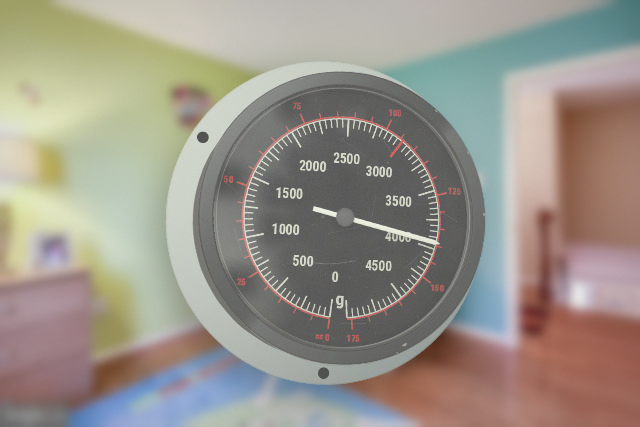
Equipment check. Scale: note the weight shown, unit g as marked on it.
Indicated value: 3950 g
